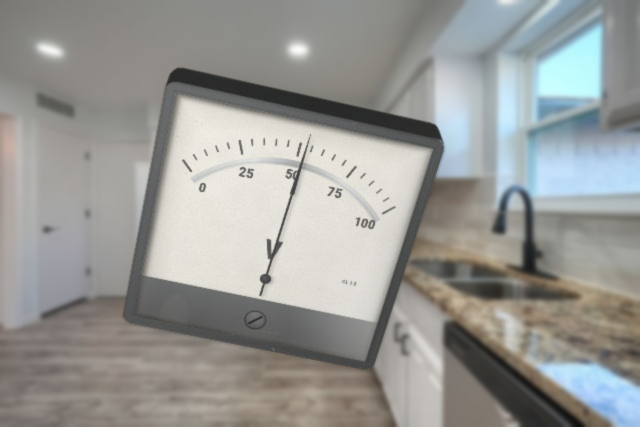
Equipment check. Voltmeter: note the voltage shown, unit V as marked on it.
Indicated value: 52.5 V
